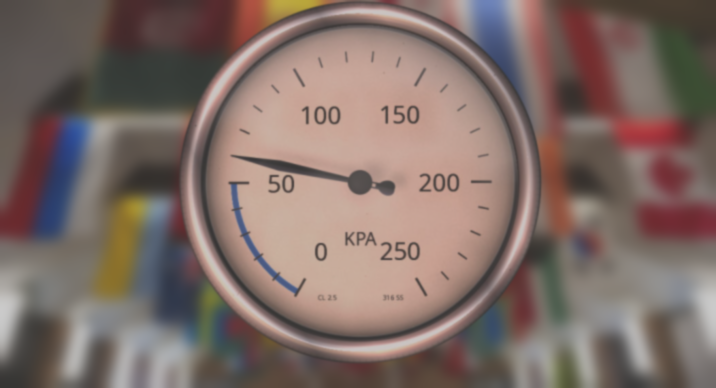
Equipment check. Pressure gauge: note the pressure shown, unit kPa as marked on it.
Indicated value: 60 kPa
